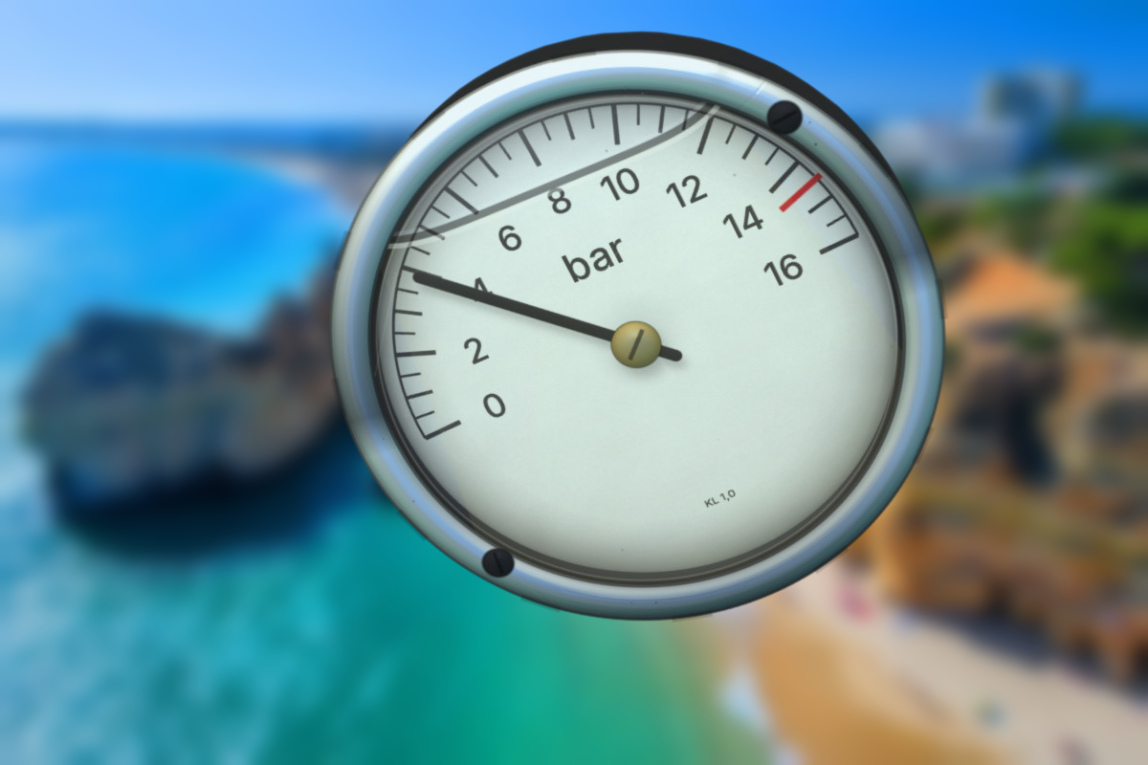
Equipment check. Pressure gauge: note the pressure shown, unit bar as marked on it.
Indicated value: 4 bar
